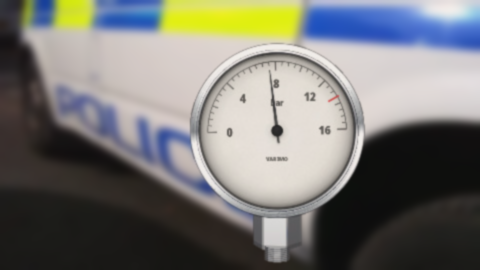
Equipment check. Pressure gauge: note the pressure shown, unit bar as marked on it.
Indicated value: 7.5 bar
